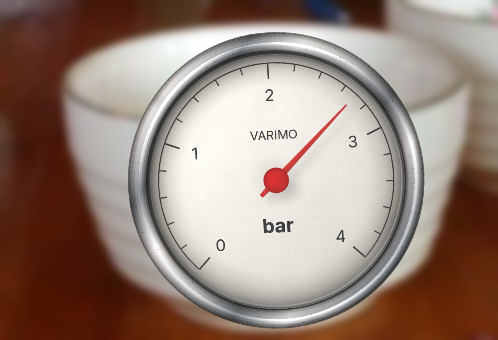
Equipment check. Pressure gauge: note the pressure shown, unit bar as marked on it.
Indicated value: 2.7 bar
